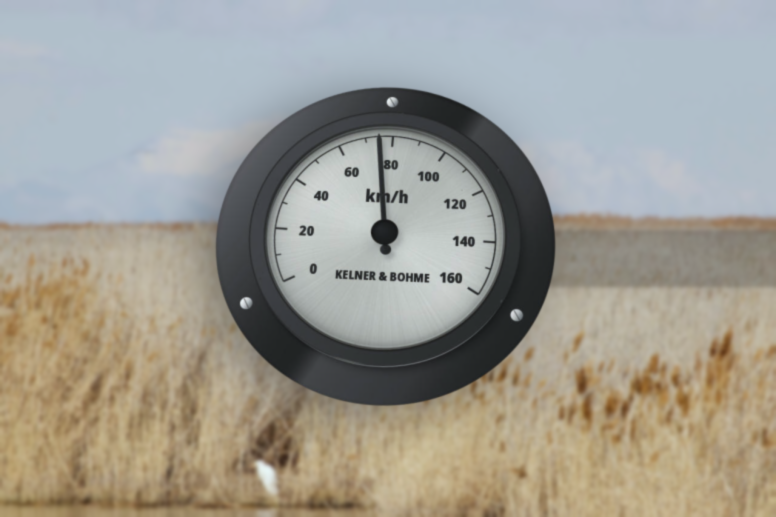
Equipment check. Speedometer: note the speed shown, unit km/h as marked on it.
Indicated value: 75 km/h
